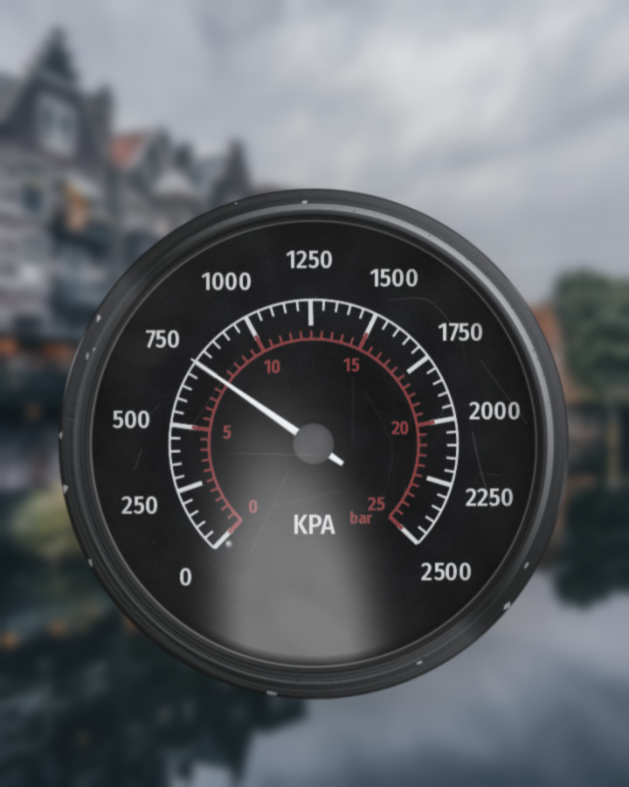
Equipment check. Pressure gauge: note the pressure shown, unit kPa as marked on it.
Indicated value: 750 kPa
